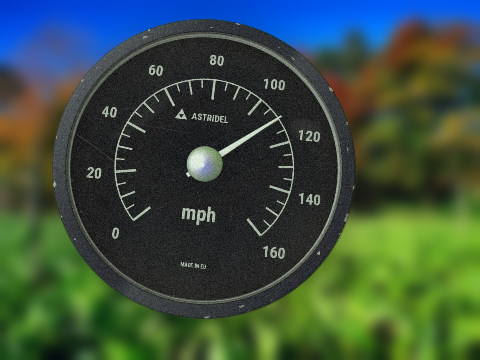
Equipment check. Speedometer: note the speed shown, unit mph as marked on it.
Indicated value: 110 mph
